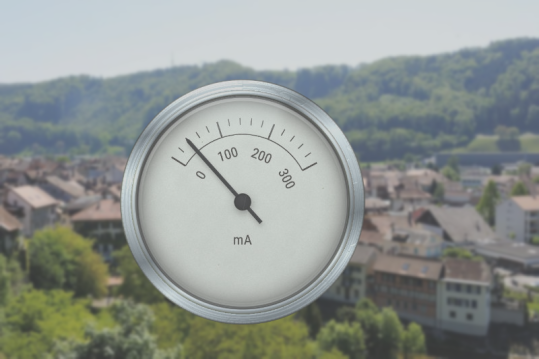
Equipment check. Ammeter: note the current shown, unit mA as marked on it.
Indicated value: 40 mA
